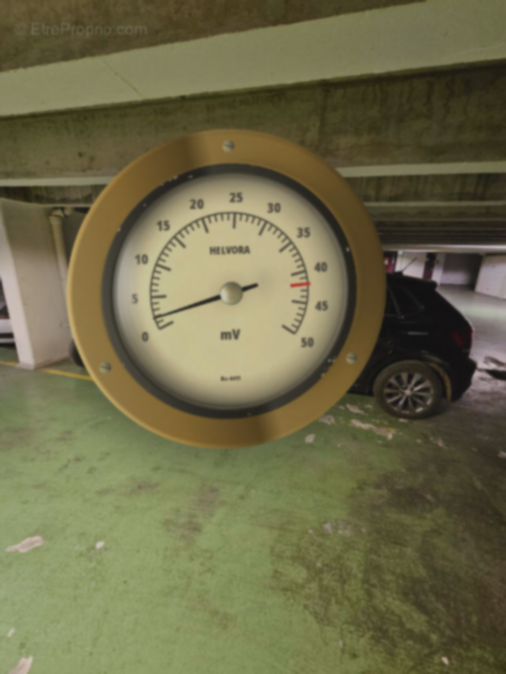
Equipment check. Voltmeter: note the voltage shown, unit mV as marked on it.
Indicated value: 2 mV
